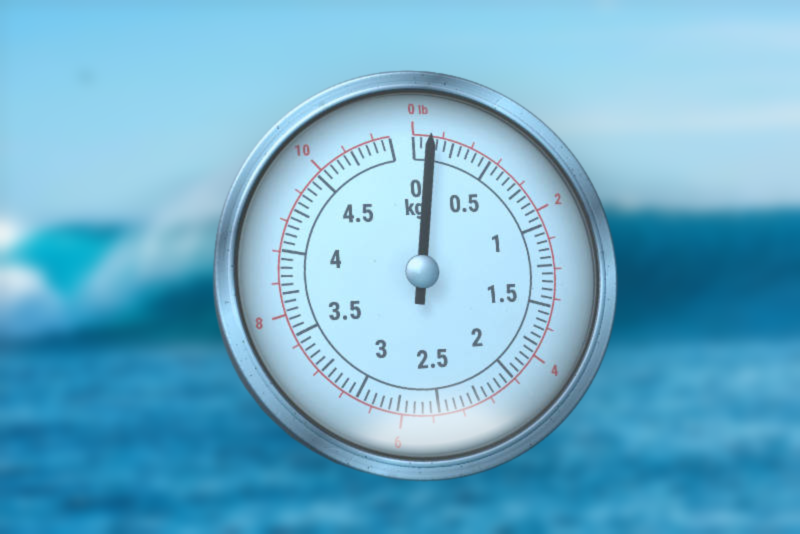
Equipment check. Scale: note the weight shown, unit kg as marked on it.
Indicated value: 0.1 kg
